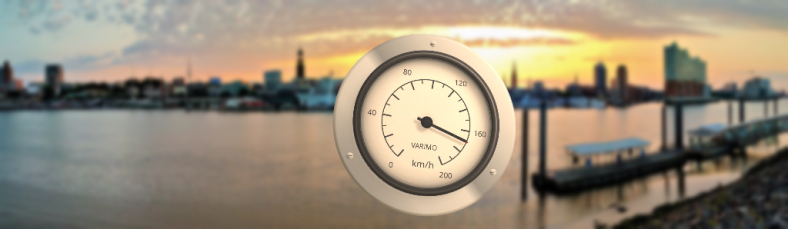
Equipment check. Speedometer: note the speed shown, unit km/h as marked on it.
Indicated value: 170 km/h
